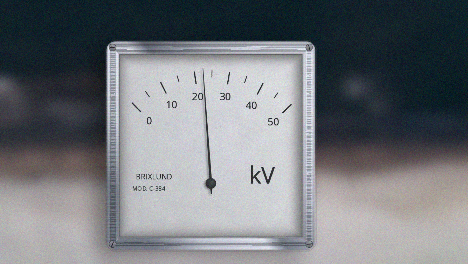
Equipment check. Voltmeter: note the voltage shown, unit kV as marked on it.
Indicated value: 22.5 kV
